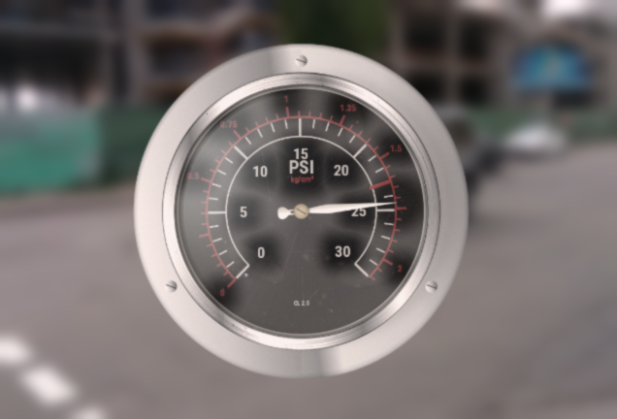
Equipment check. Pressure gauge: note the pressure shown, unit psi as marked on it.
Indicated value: 24.5 psi
